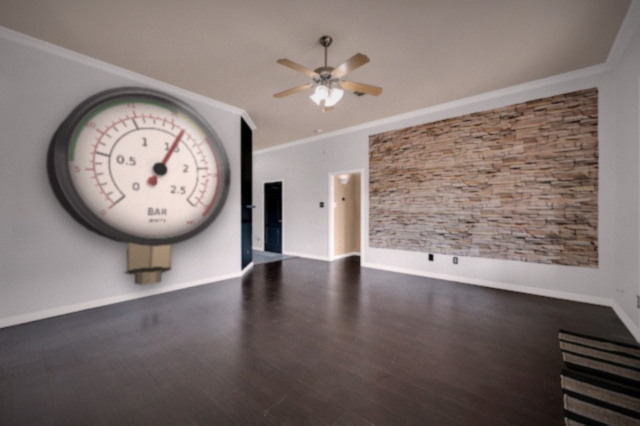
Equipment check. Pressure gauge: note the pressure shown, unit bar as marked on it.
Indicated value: 1.5 bar
